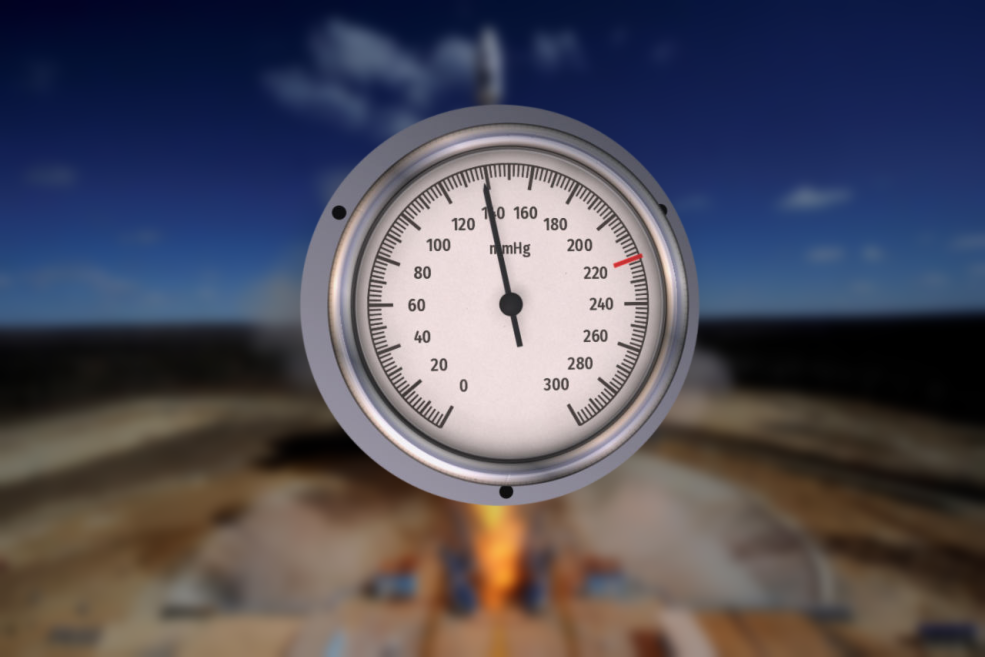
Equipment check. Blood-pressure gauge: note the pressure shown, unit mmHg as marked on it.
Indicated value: 138 mmHg
